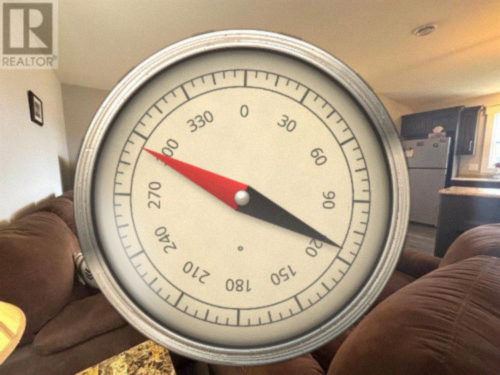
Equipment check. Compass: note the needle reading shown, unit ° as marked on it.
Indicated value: 295 °
